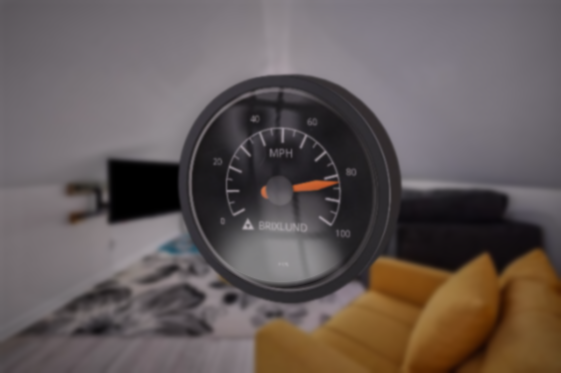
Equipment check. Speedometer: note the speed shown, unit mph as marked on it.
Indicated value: 82.5 mph
